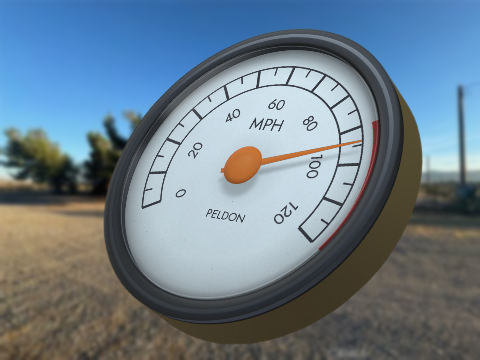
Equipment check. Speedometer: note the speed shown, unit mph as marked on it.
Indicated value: 95 mph
